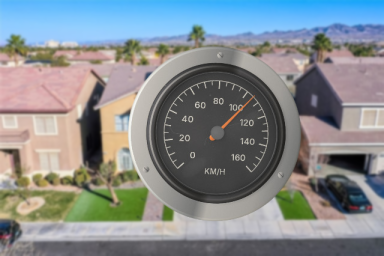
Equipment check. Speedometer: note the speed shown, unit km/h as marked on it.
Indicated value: 105 km/h
